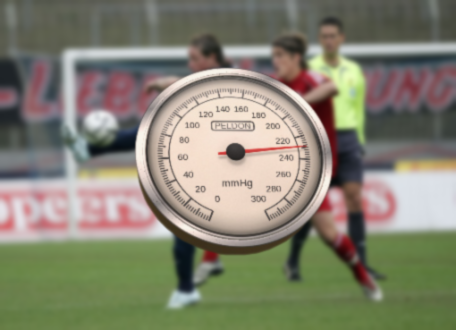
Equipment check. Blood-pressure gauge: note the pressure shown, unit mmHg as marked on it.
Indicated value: 230 mmHg
